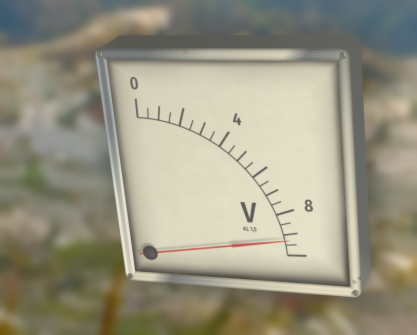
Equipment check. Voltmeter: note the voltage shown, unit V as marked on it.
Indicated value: 9.25 V
